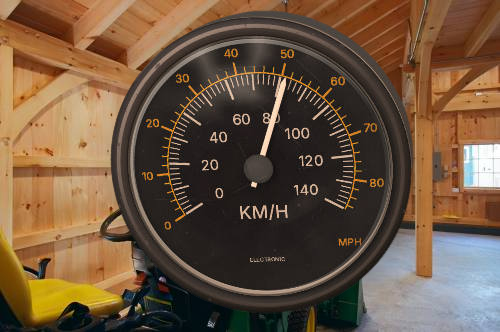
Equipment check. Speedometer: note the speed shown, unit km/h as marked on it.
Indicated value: 82 km/h
